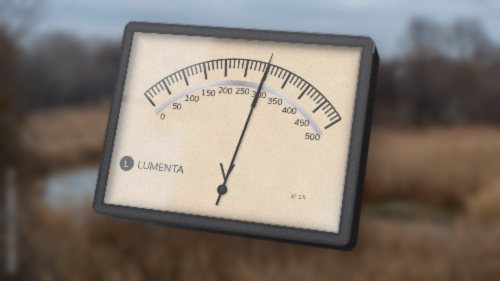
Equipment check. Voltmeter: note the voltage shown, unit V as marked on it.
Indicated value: 300 V
